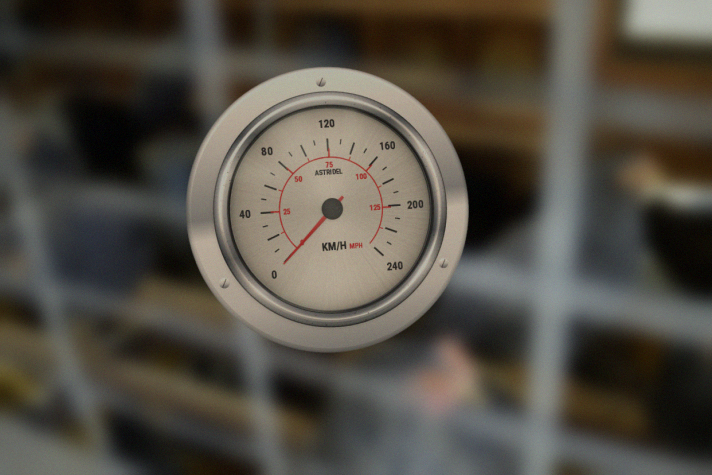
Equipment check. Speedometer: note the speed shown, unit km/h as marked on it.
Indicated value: 0 km/h
